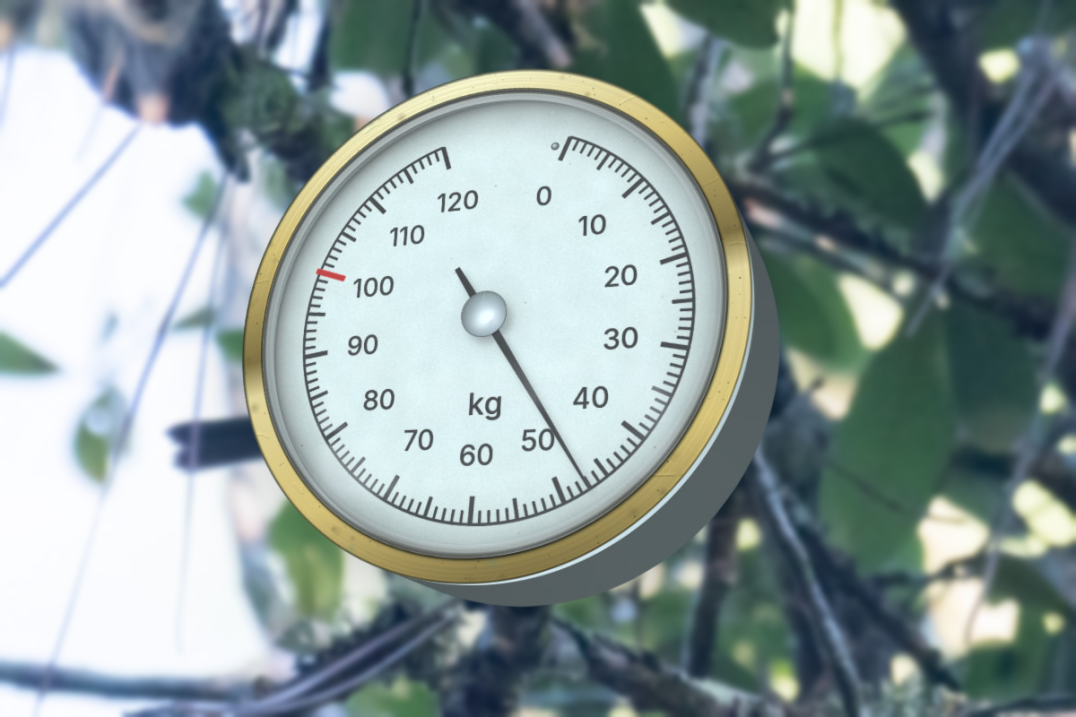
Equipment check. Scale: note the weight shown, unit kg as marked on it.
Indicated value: 47 kg
